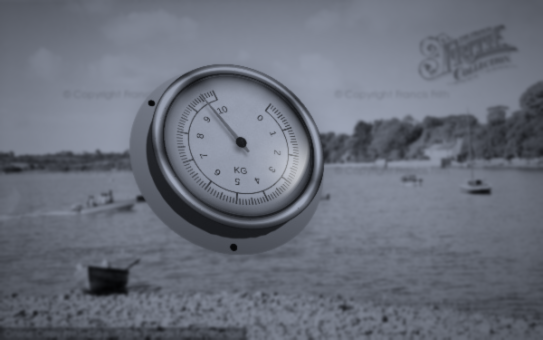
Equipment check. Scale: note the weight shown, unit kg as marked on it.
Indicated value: 9.5 kg
